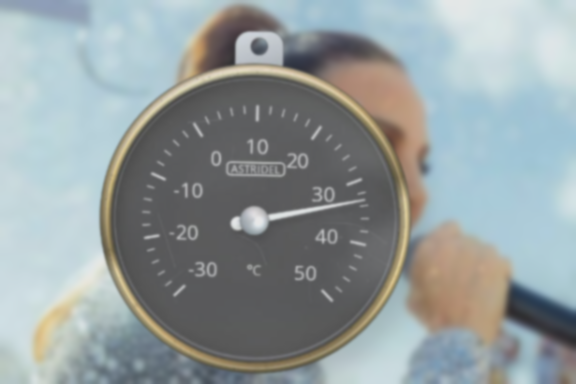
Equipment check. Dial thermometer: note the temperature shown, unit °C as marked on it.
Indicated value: 33 °C
